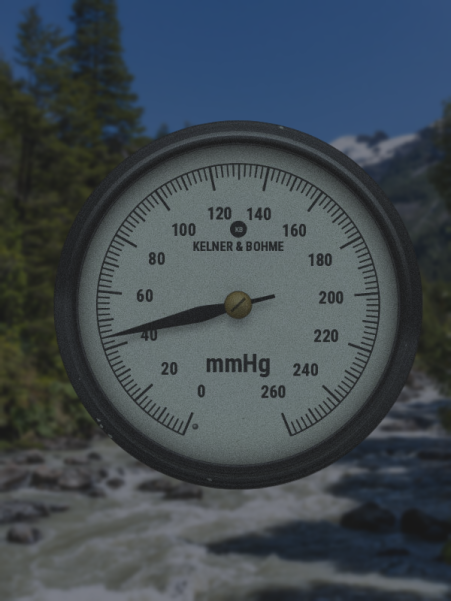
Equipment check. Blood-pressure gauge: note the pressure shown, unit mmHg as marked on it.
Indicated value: 44 mmHg
